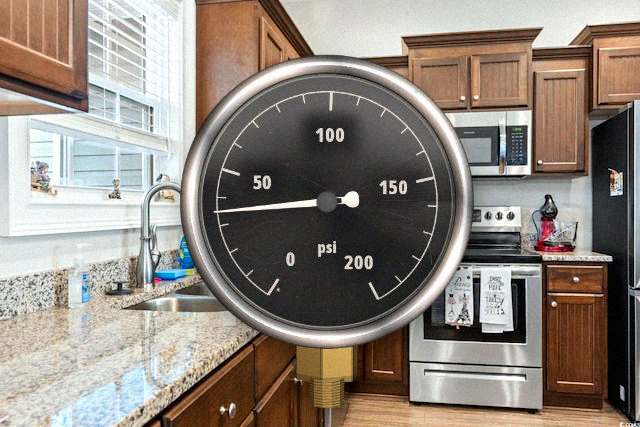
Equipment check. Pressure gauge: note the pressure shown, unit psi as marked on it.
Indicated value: 35 psi
